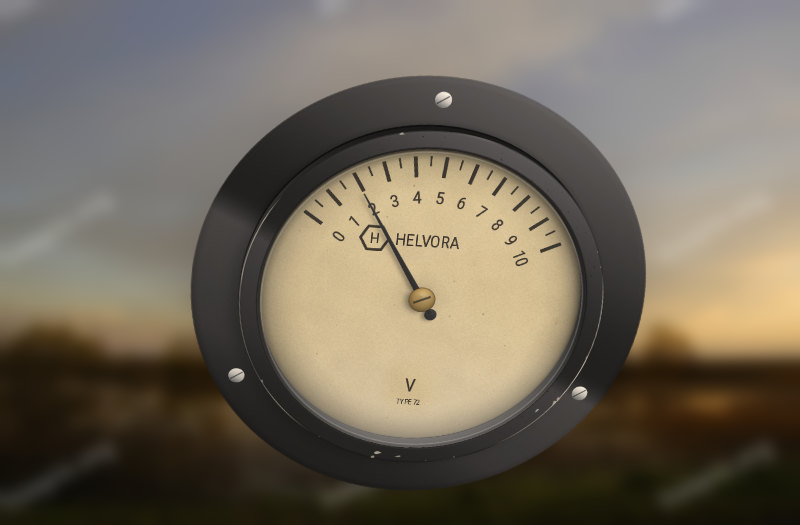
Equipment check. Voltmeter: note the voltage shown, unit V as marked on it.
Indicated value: 2 V
